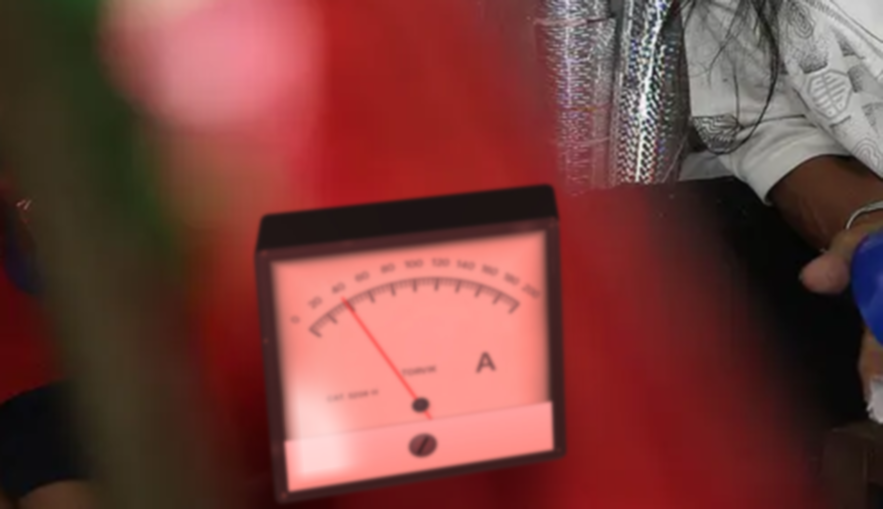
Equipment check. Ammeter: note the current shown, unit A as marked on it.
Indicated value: 40 A
